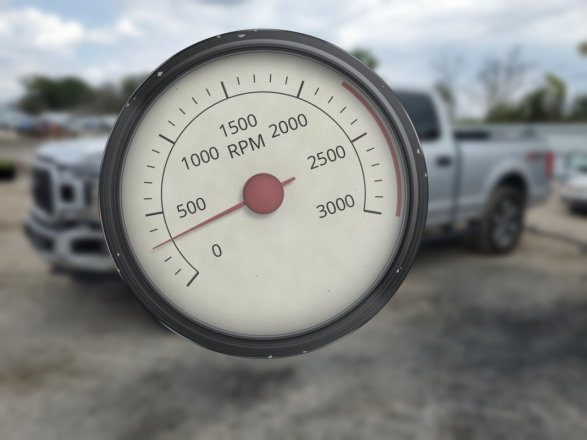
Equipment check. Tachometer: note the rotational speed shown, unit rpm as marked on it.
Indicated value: 300 rpm
